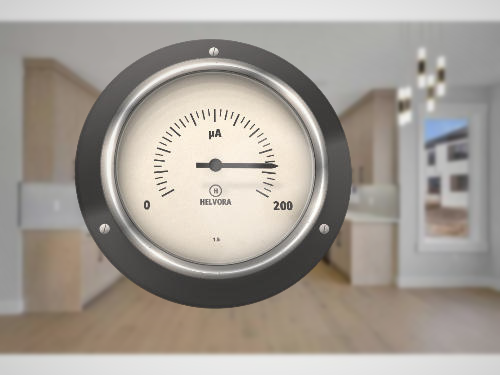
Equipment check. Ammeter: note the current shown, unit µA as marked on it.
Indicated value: 175 µA
